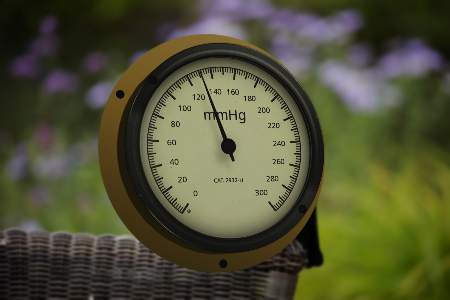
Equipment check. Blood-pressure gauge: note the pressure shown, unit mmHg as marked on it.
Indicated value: 130 mmHg
